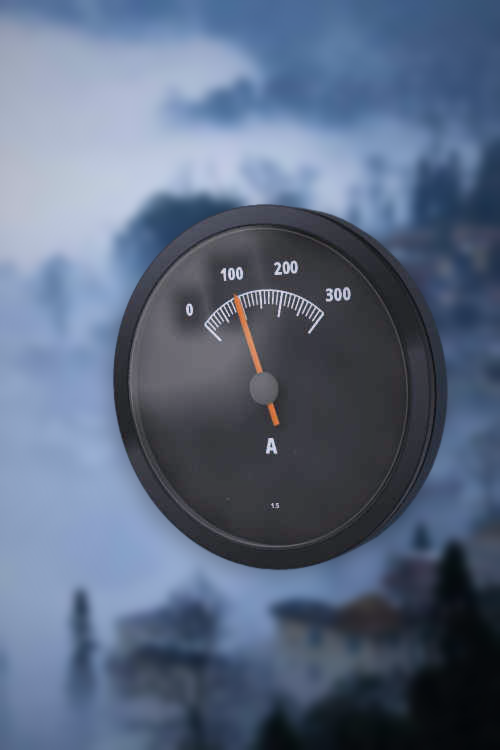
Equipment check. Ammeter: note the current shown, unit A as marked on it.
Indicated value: 100 A
